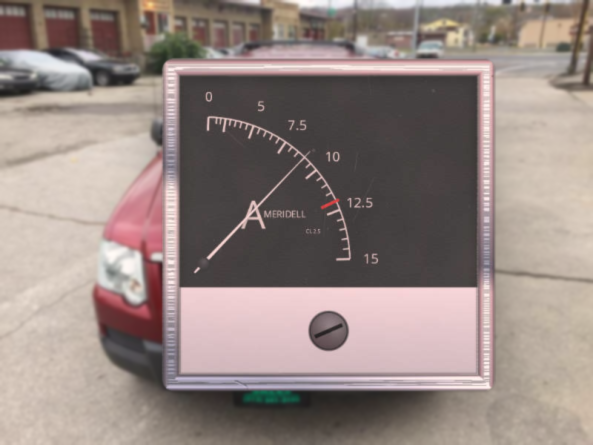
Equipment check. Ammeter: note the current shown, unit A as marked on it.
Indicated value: 9 A
